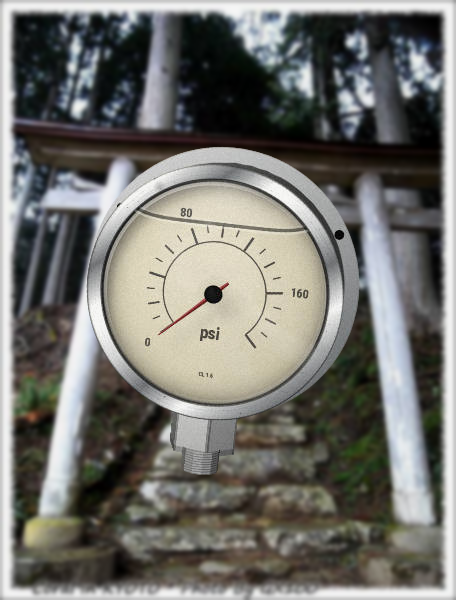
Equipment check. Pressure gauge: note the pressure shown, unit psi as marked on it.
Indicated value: 0 psi
